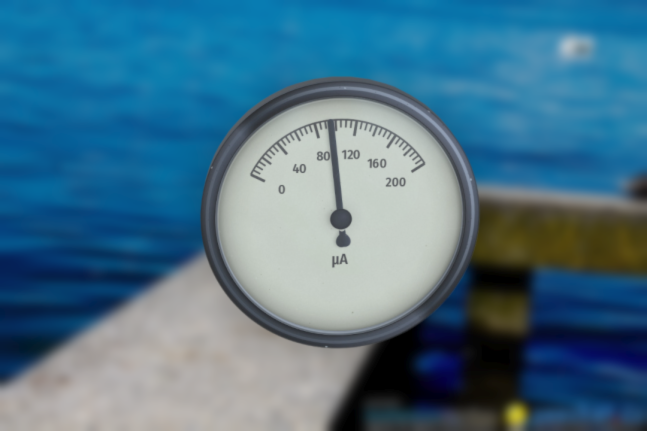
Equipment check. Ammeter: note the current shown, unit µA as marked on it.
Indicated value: 95 µA
